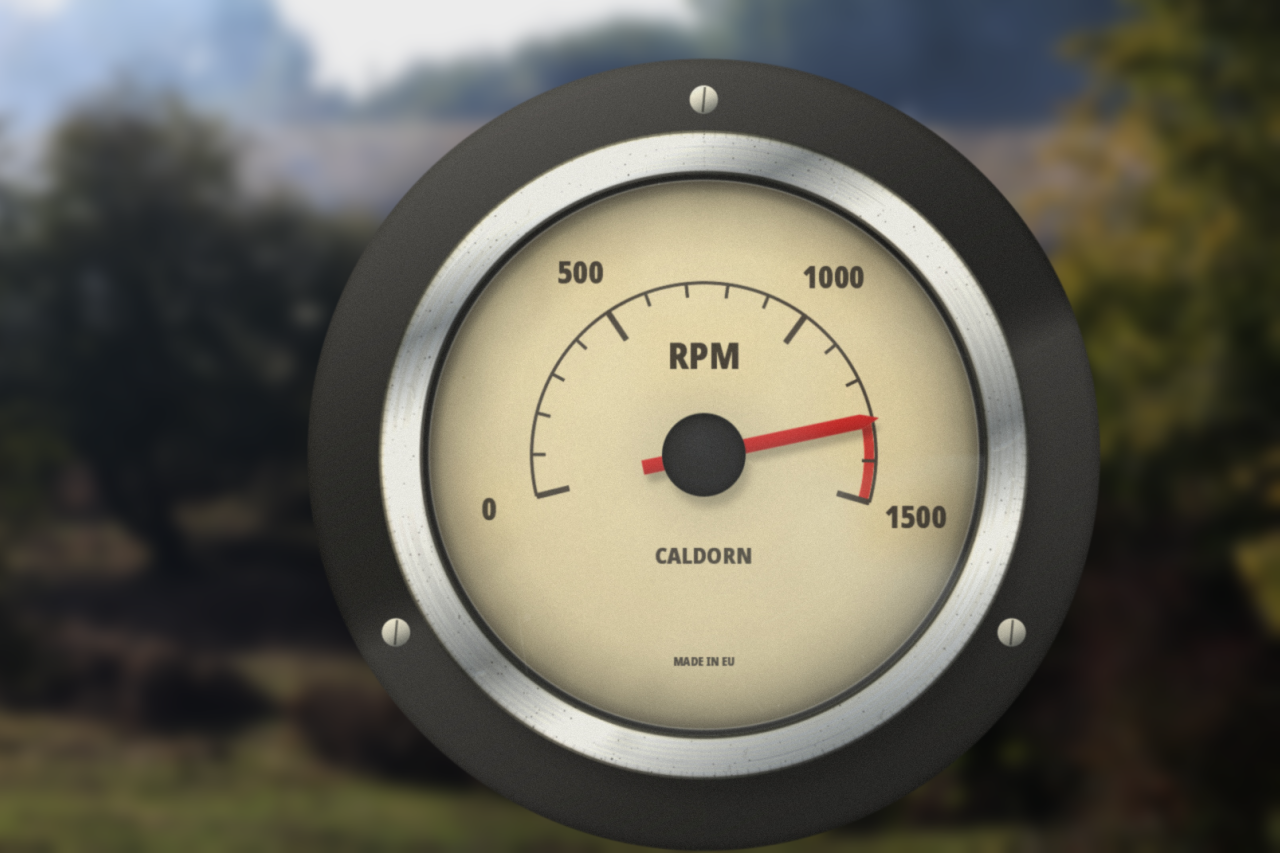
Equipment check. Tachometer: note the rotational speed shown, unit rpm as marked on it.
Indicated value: 1300 rpm
